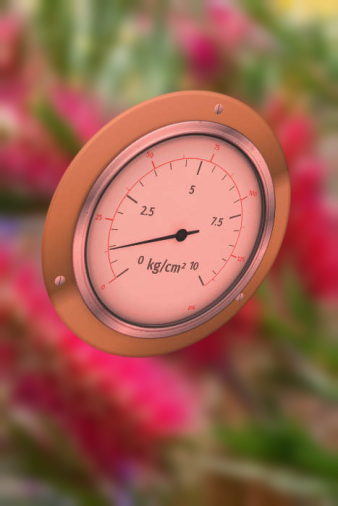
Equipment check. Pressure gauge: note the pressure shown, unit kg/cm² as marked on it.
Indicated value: 1 kg/cm²
